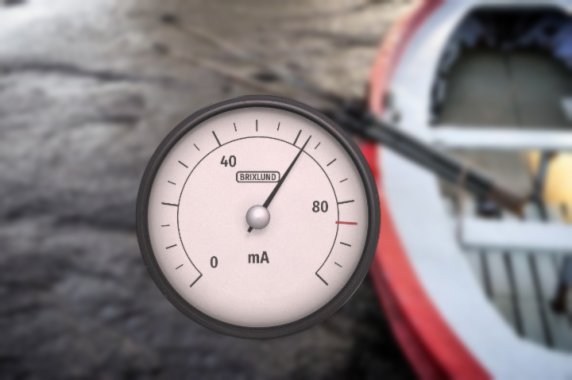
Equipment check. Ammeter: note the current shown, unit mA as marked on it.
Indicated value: 62.5 mA
